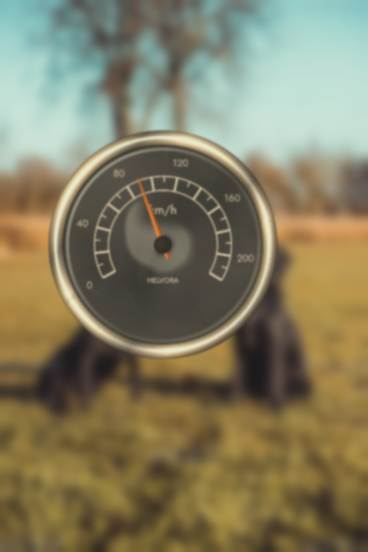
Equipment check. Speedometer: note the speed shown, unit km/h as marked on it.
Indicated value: 90 km/h
